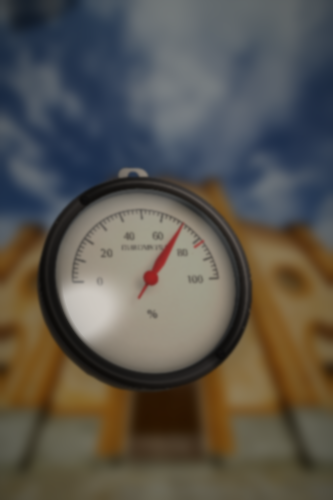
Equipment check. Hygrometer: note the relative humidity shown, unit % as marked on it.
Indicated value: 70 %
